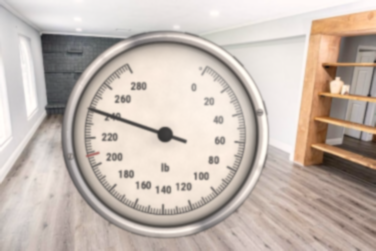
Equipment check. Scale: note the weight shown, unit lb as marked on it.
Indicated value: 240 lb
